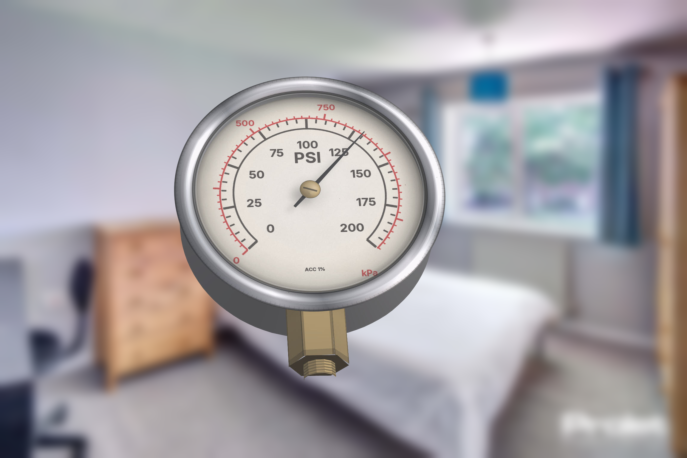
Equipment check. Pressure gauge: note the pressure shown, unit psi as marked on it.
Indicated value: 130 psi
